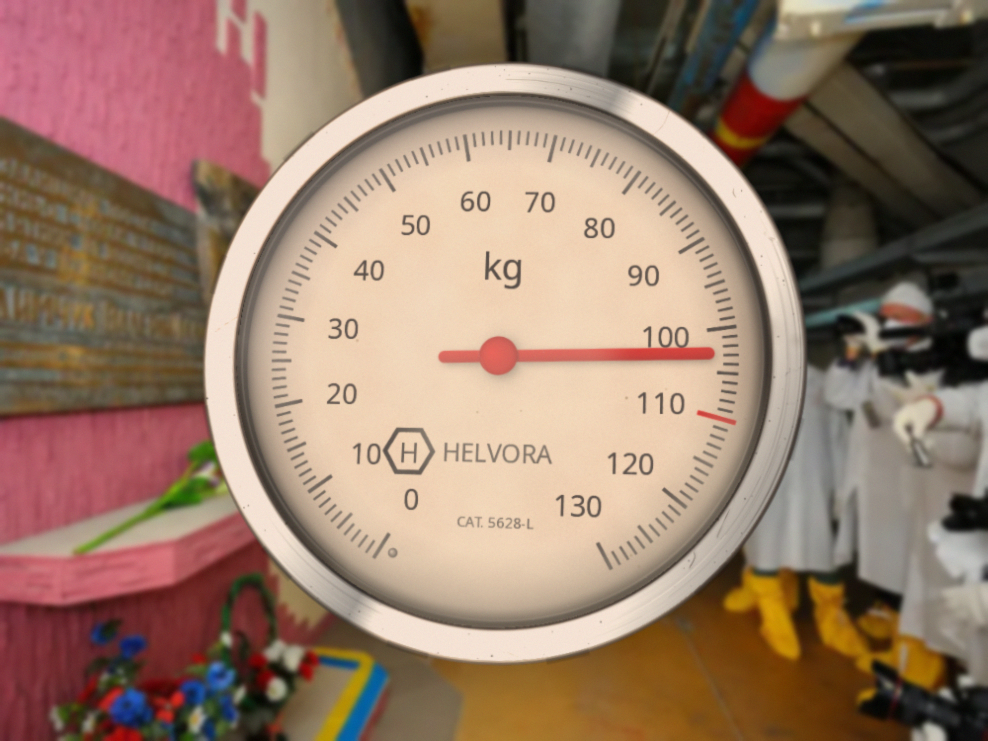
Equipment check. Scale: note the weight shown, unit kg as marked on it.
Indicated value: 103 kg
